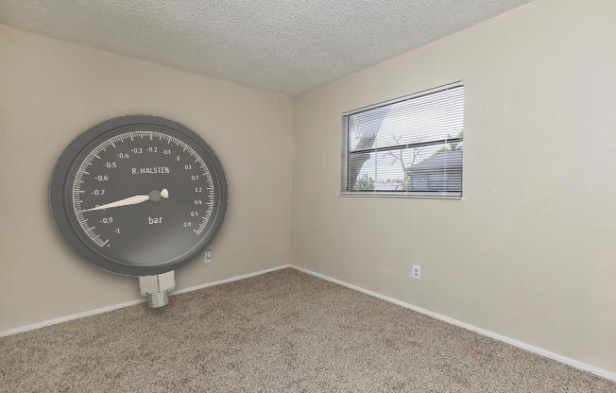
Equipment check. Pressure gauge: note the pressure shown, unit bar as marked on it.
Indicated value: -0.8 bar
